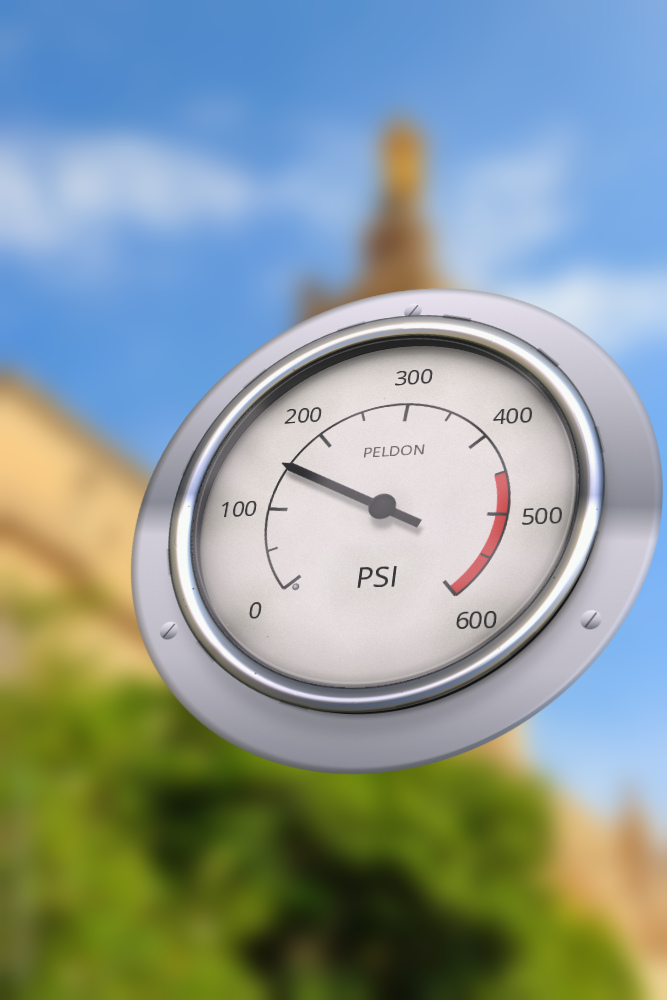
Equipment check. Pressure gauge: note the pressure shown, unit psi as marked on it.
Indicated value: 150 psi
